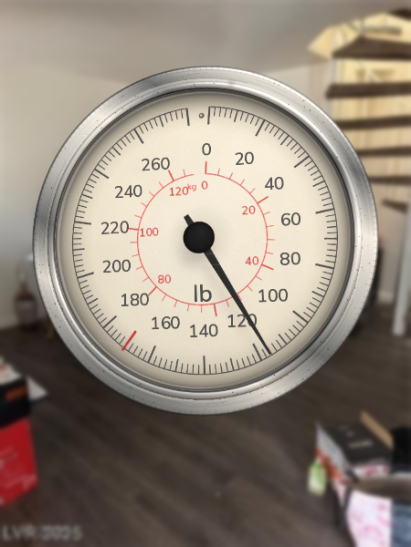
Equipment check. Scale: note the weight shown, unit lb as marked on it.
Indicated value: 116 lb
